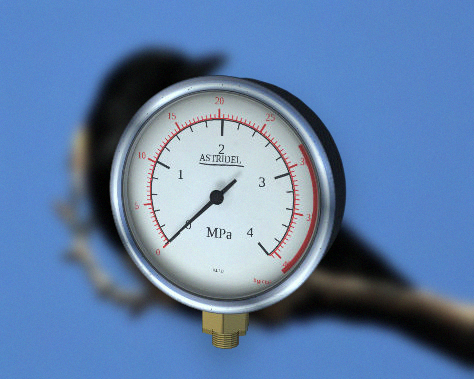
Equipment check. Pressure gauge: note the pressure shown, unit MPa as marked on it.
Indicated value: 0 MPa
